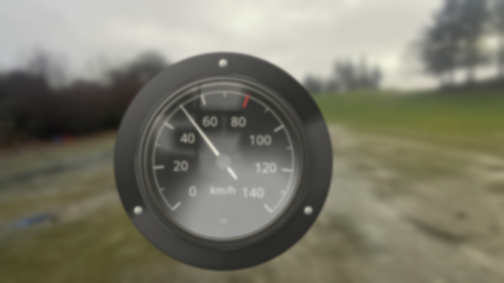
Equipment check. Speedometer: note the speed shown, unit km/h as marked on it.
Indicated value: 50 km/h
